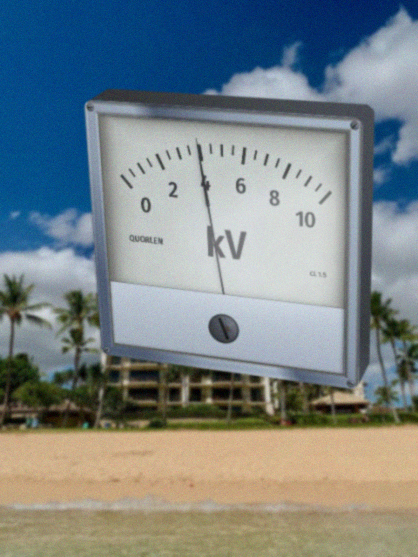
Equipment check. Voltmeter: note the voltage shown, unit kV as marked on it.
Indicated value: 4 kV
